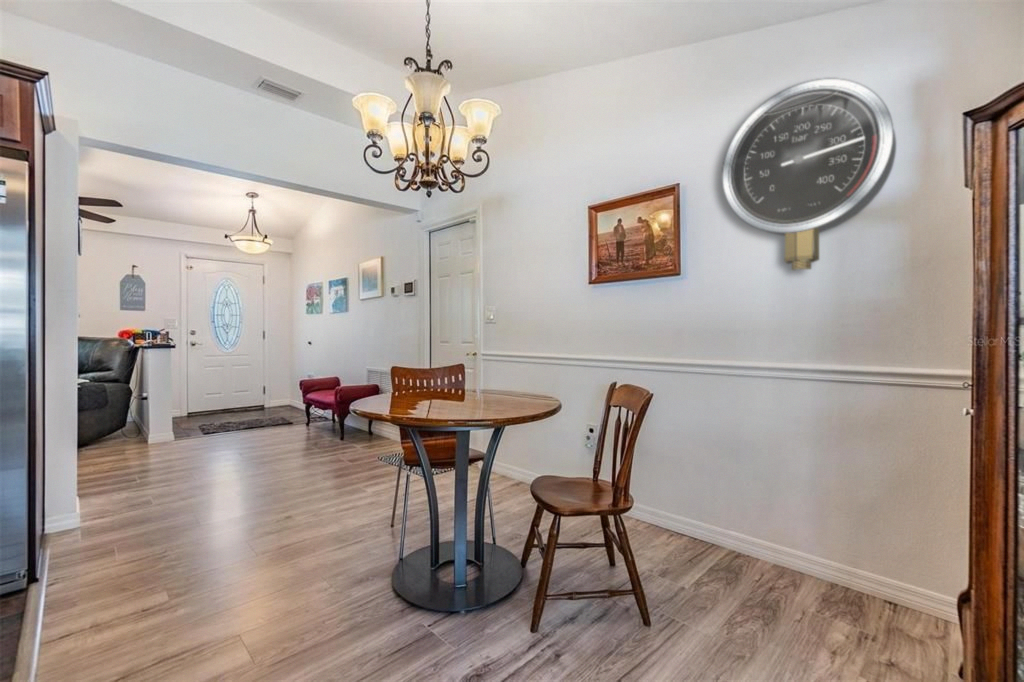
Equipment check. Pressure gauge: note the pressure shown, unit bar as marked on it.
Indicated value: 320 bar
